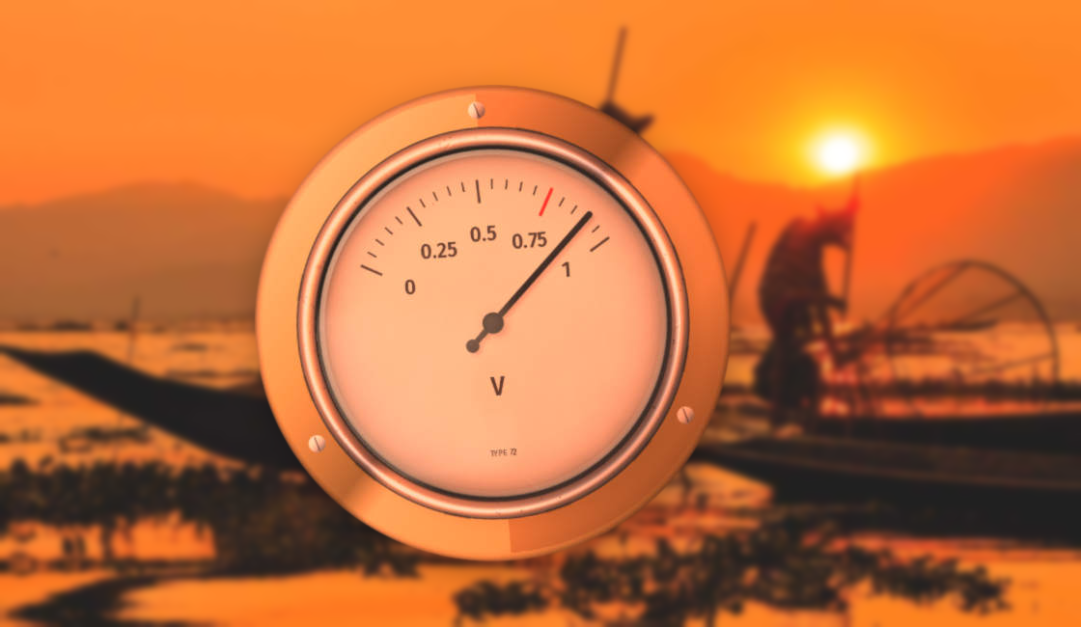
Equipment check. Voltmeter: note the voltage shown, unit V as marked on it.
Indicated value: 0.9 V
